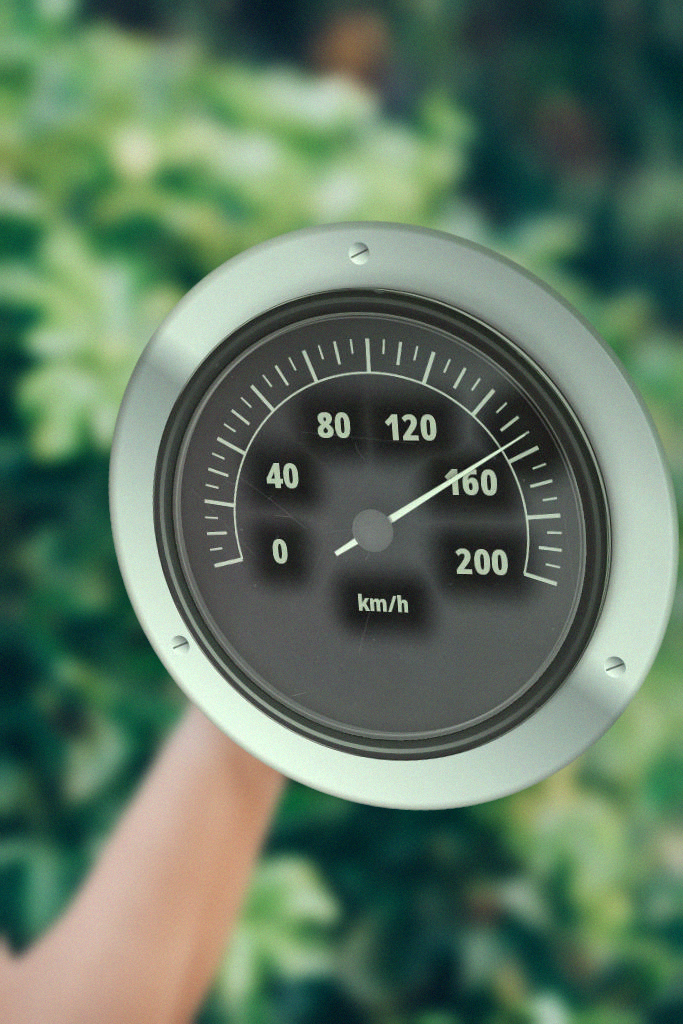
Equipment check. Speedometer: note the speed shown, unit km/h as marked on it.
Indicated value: 155 km/h
